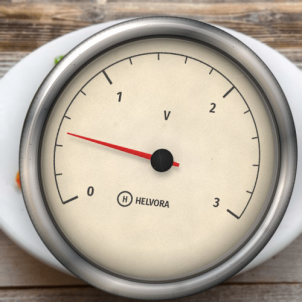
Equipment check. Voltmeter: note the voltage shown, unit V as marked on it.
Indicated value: 0.5 V
